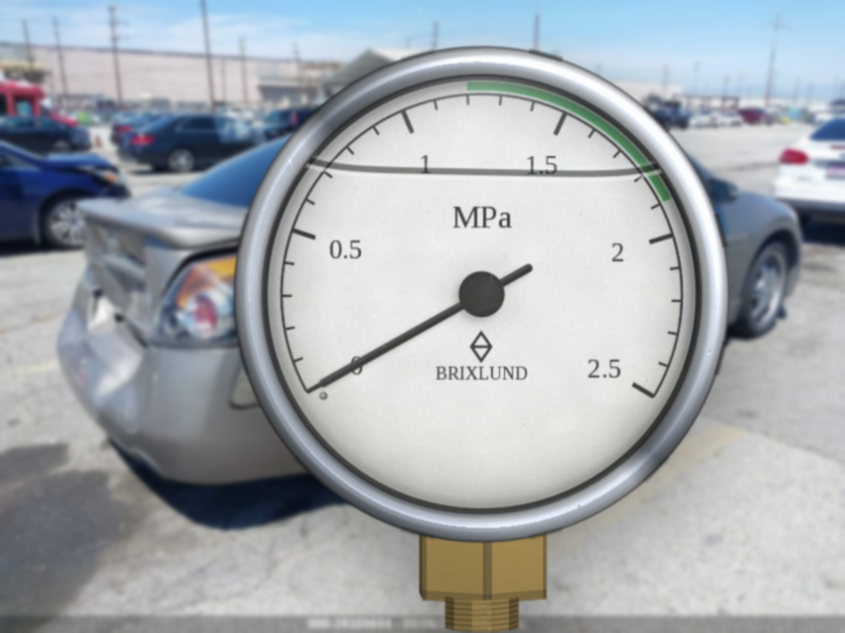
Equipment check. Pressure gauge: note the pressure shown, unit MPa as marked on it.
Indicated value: 0 MPa
